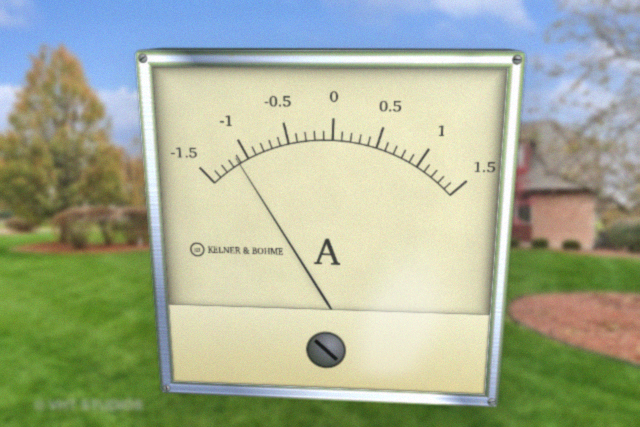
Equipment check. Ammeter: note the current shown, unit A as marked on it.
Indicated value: -1.1 A
